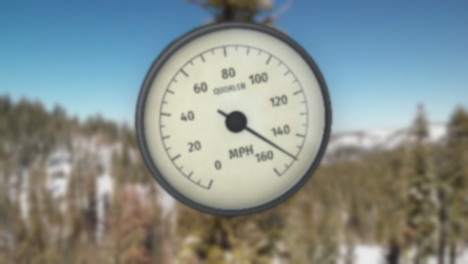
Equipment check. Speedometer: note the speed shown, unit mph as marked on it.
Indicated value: 150 mph
